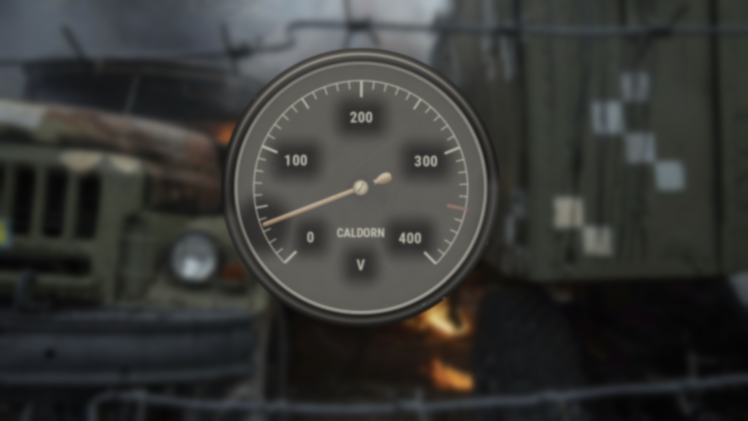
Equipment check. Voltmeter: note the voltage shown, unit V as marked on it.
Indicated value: 35 V
